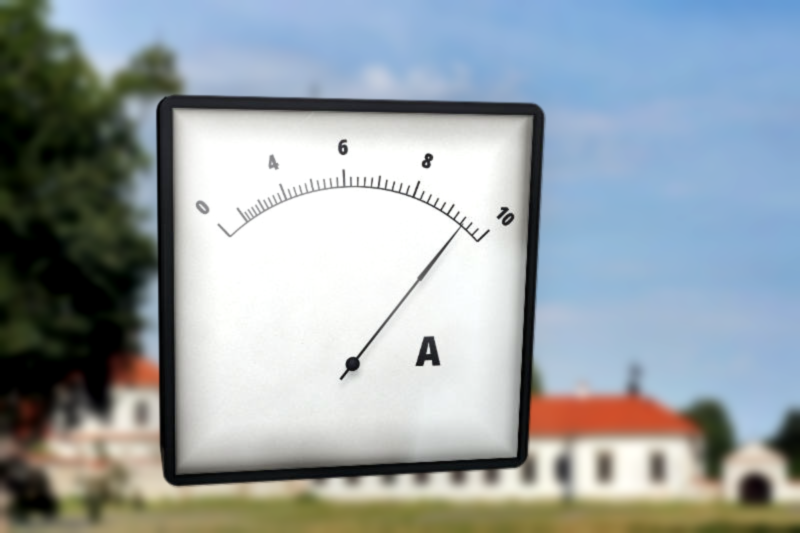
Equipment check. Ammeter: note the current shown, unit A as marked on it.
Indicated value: 9.4 A
